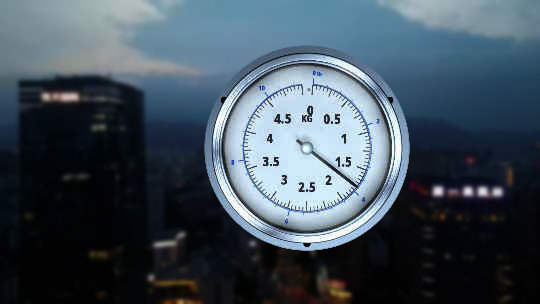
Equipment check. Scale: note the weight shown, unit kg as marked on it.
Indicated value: 1.75 kg
